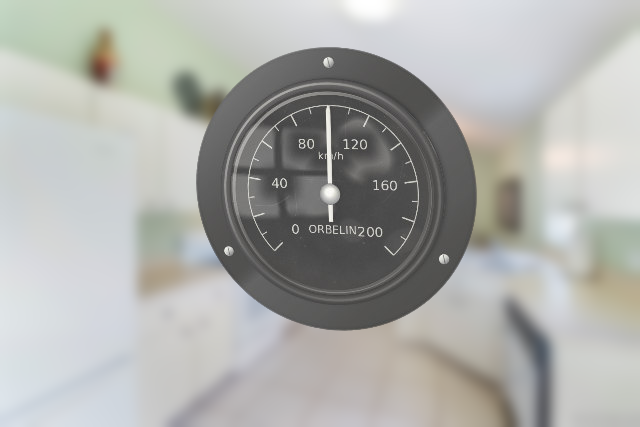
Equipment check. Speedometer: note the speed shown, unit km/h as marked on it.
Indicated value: 100 km/h
